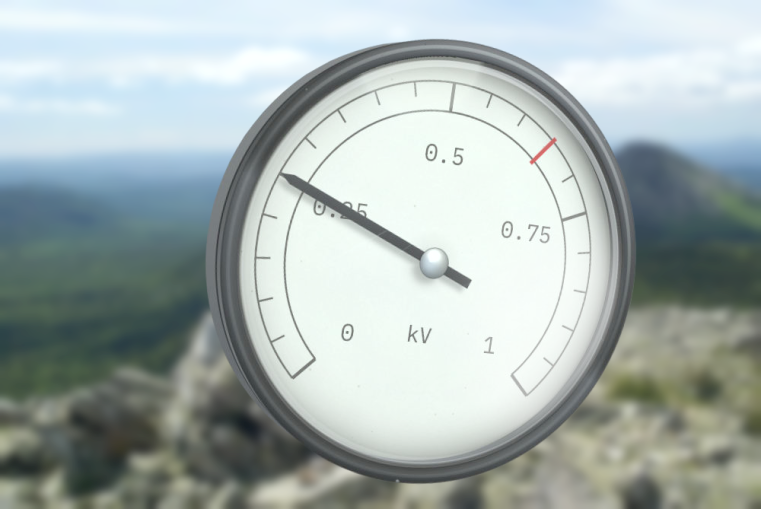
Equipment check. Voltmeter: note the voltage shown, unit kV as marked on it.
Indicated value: 0.25 kV
